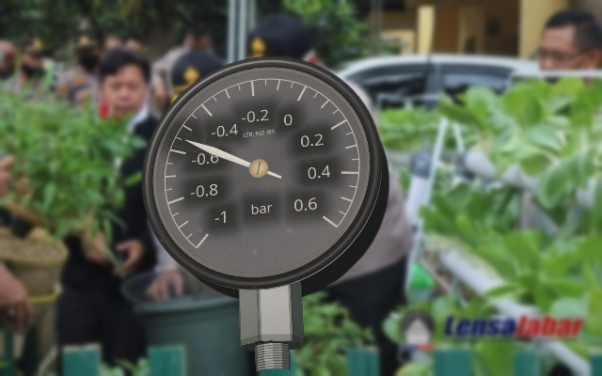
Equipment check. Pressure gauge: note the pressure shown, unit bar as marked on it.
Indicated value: -0.55 bar
